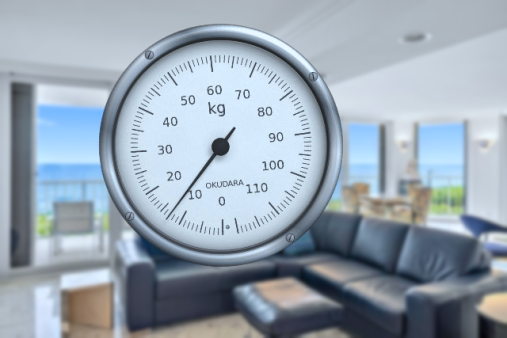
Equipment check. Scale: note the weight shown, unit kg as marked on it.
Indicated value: 13 kg
